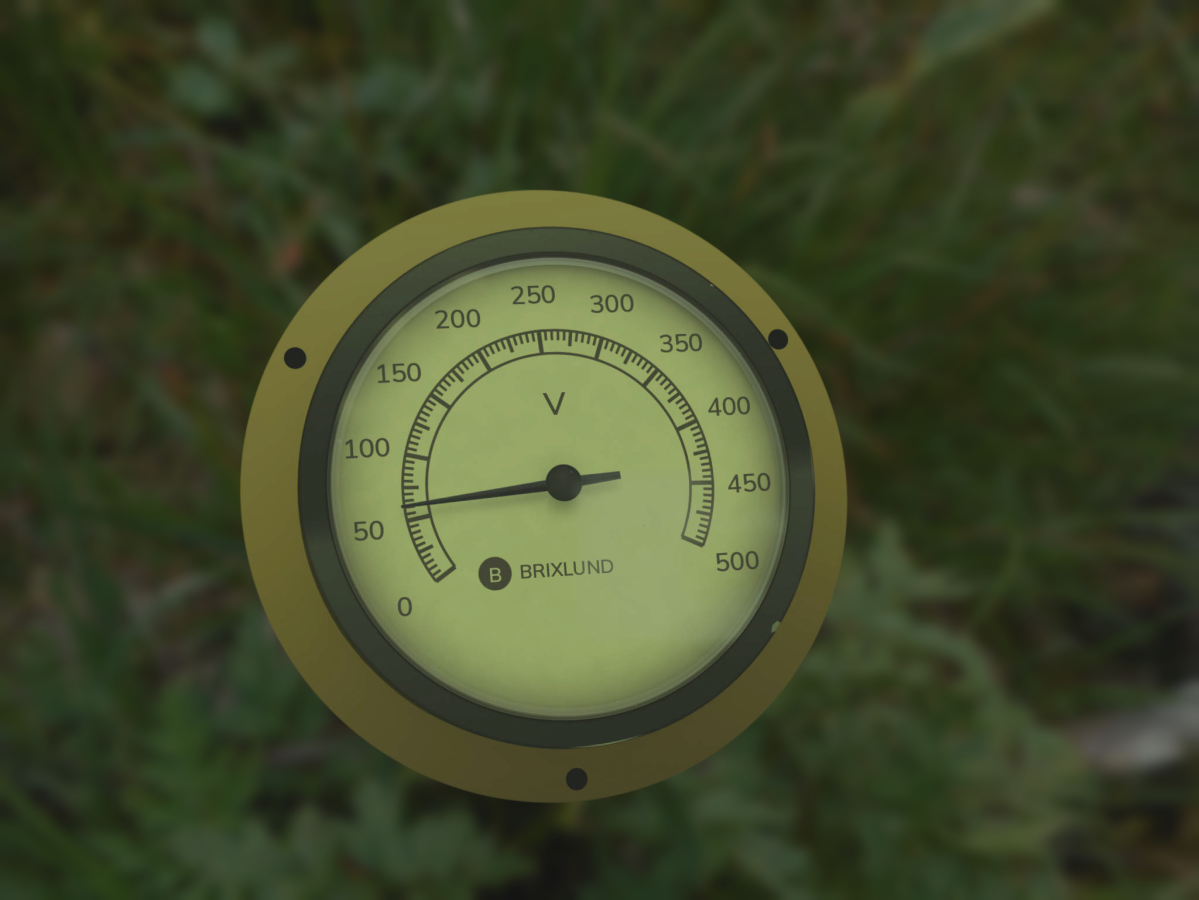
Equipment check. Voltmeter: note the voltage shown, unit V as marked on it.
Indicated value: 60 V
